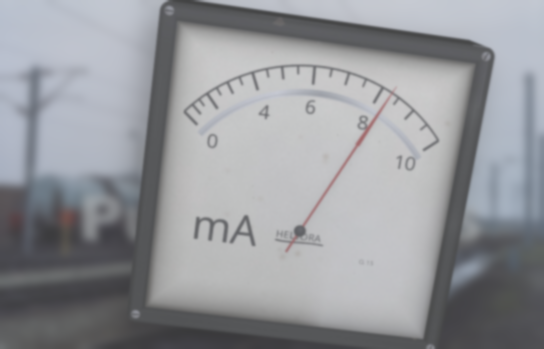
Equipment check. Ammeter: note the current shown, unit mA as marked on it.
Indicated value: 8.25 mA
